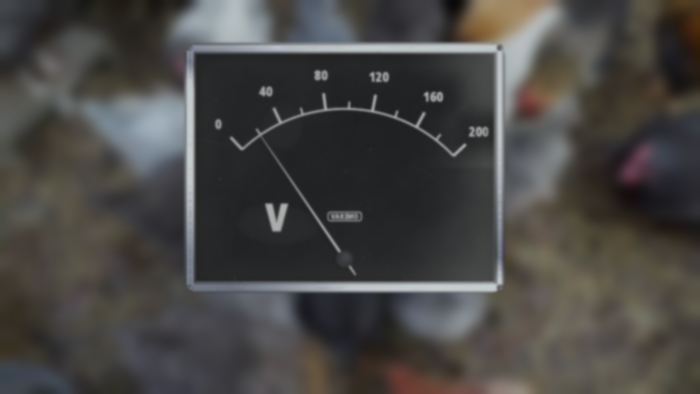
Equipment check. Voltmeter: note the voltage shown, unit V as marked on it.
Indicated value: 20 V
